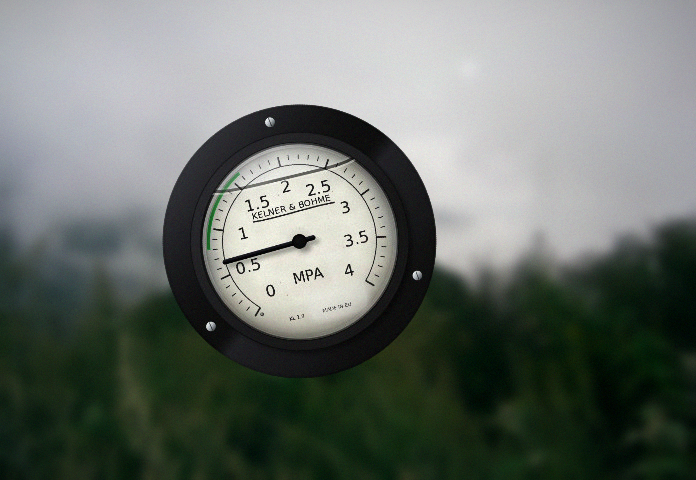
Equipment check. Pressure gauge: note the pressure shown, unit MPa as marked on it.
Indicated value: 0.65 MPa
